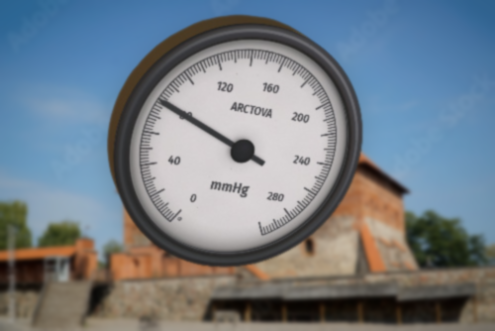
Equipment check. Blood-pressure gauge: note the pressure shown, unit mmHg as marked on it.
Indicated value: 80 mmHg
